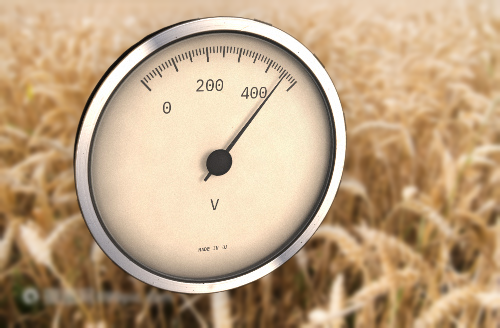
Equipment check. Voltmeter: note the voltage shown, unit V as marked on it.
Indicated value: 450 V
